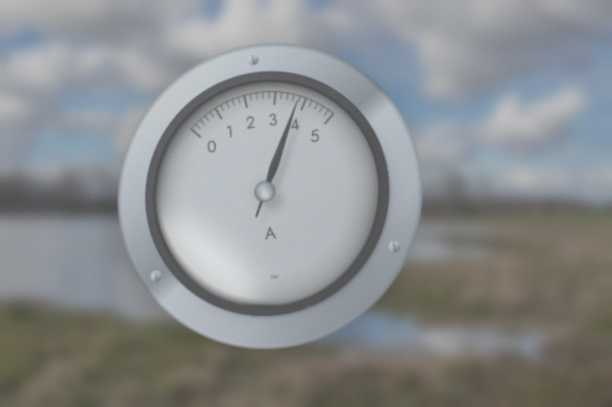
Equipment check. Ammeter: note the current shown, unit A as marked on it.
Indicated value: 3.8 A
